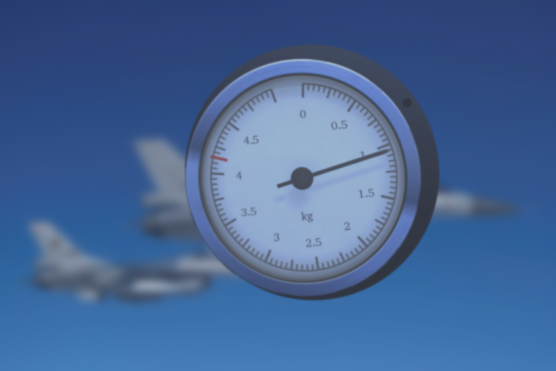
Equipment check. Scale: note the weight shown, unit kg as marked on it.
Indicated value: 1.05 kg
